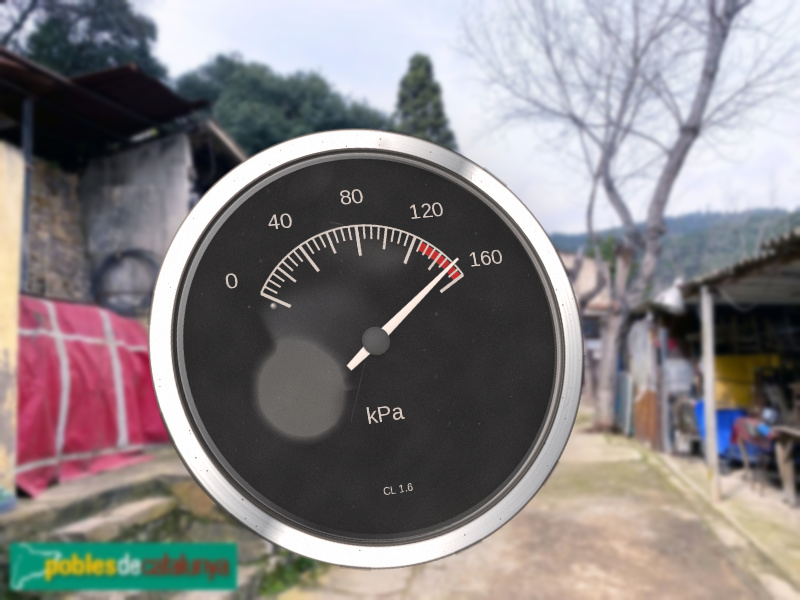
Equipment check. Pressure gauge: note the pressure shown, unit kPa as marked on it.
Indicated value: 150 kPa
